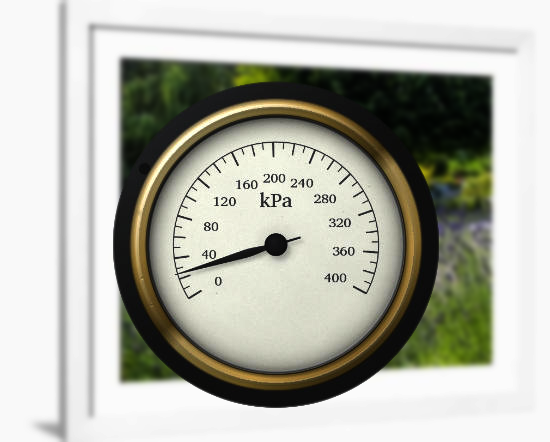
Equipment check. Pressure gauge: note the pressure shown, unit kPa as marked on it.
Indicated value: 25 kPa
